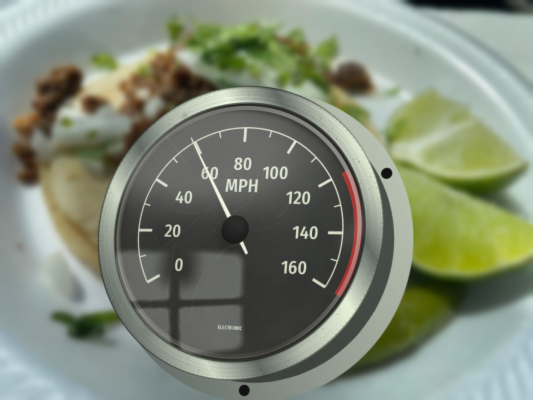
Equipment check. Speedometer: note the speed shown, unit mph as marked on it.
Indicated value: 60 mph
